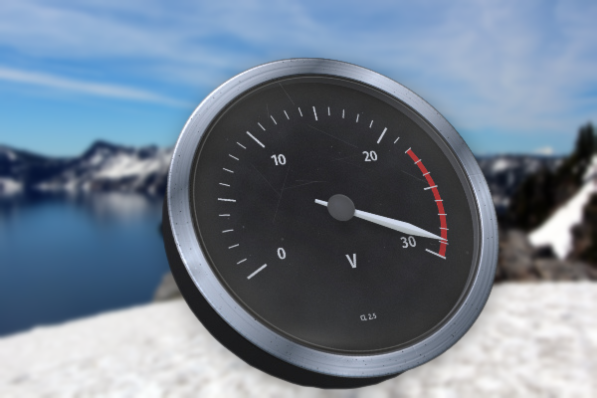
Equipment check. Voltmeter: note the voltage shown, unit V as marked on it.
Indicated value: 29 V
